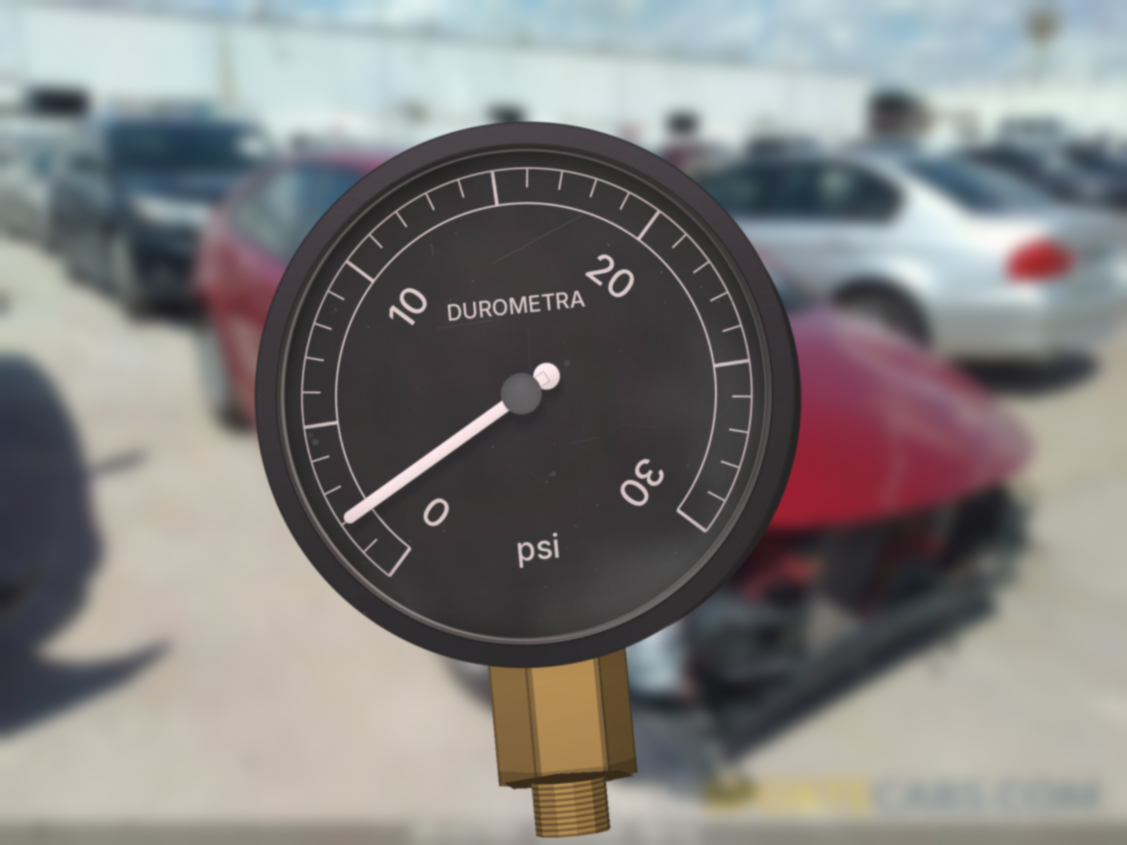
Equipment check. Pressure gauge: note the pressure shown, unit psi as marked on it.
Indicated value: 2 psi
